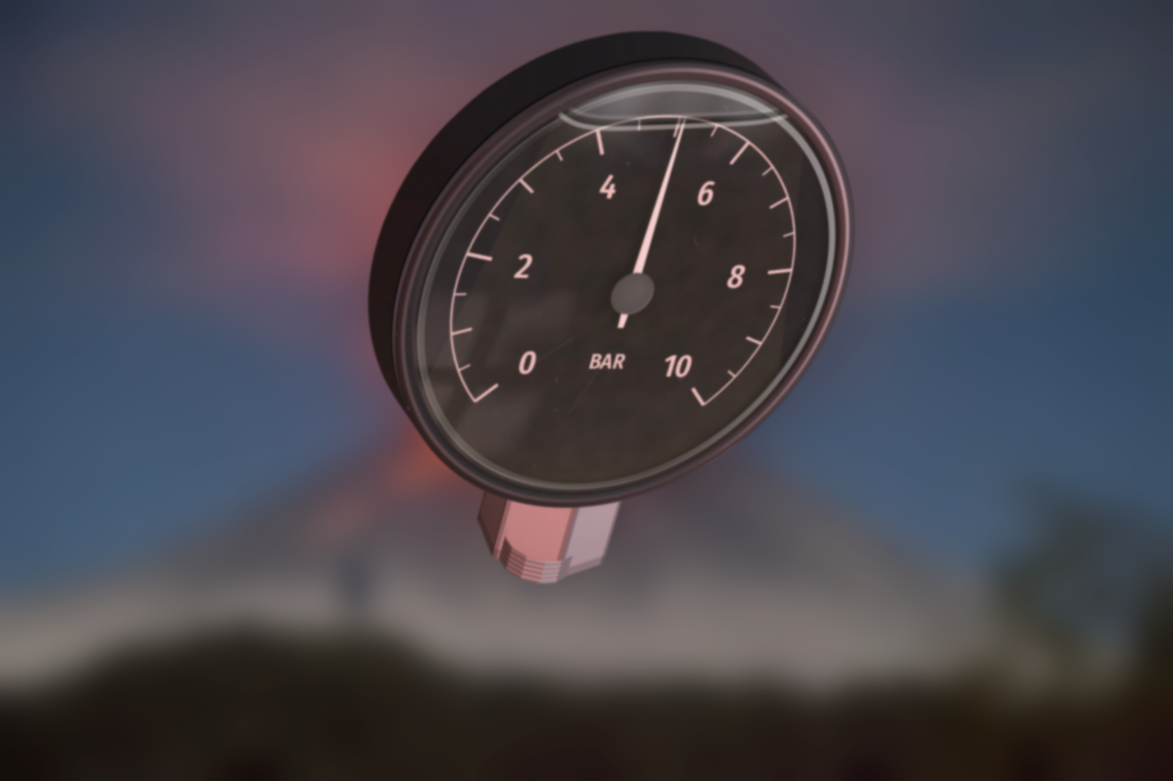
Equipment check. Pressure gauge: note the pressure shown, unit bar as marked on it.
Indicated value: 5 bar
